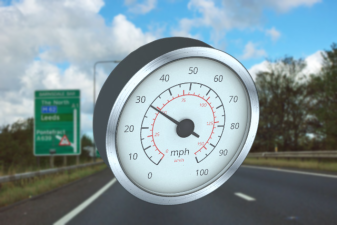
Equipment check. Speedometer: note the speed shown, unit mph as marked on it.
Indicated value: 30 mph
